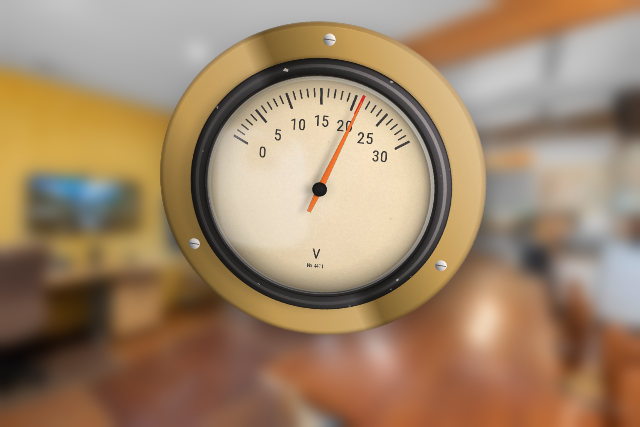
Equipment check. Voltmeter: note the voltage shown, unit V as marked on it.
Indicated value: 21 V
